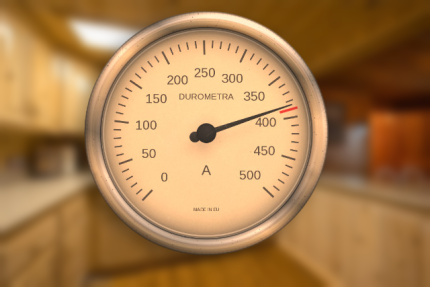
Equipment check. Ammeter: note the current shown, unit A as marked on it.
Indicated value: 385 A
